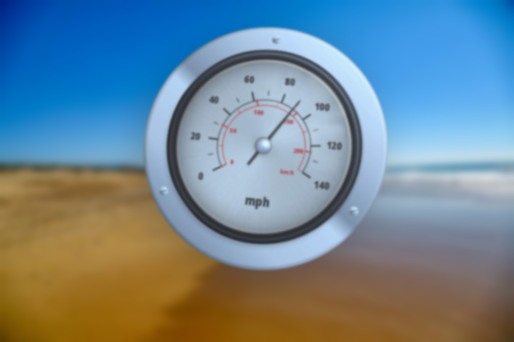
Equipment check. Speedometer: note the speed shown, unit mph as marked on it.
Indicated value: 90 mph
